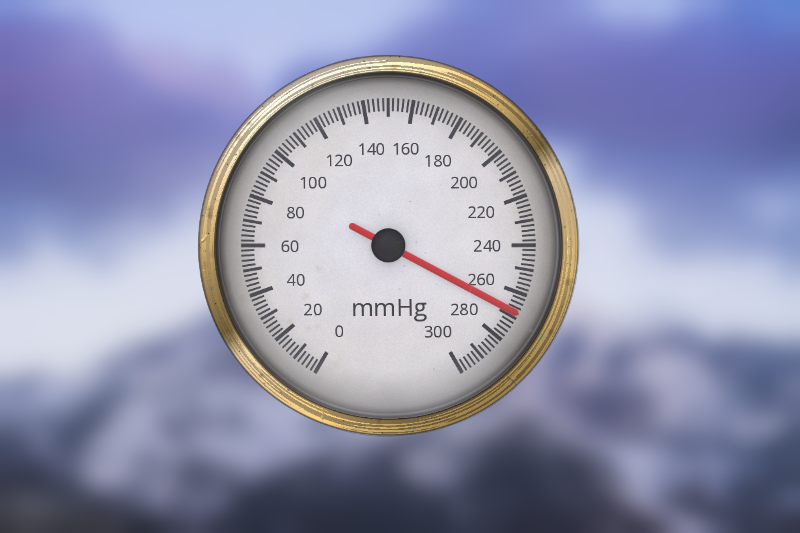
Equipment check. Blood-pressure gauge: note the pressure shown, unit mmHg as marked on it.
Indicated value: 268 mmHg
